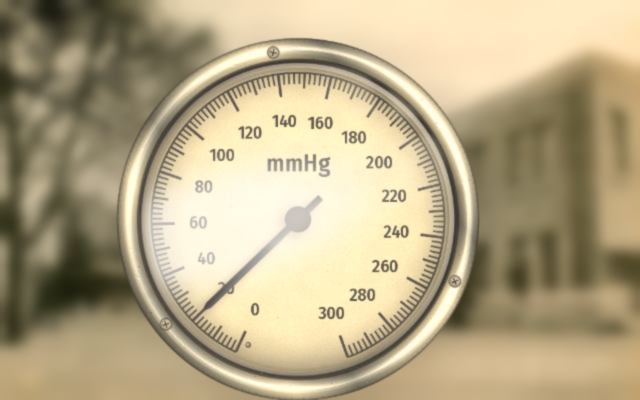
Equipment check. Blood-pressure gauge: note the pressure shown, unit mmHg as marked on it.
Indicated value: 20 mmHg
